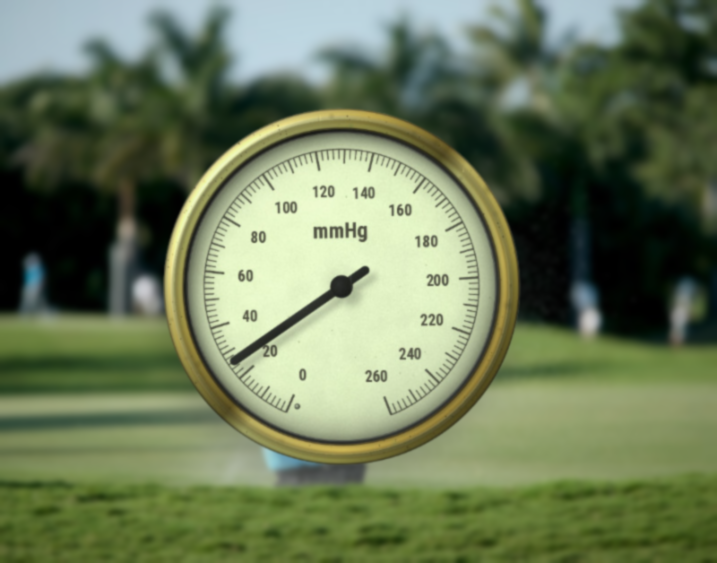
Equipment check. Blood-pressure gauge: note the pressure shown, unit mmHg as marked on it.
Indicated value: 26 mmHg
